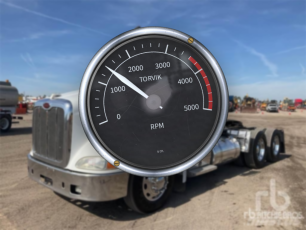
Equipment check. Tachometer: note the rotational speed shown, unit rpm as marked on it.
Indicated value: 1400 rpm
